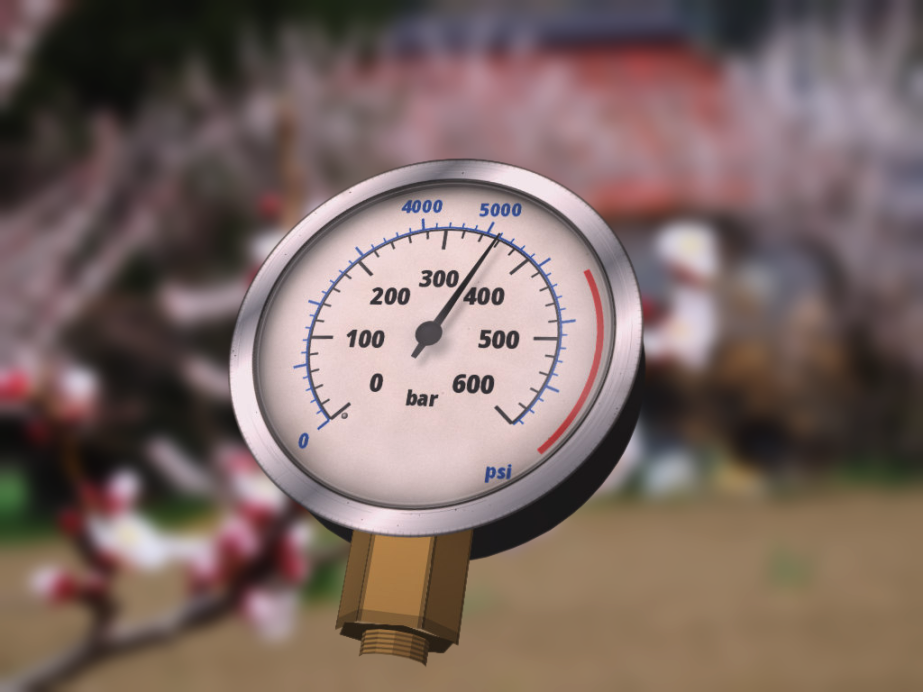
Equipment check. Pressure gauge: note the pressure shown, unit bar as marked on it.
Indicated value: 360 bar
